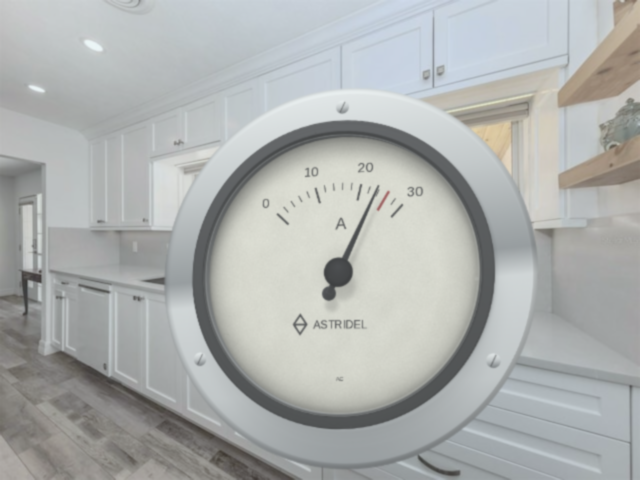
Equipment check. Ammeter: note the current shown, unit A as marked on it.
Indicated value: 24 A
